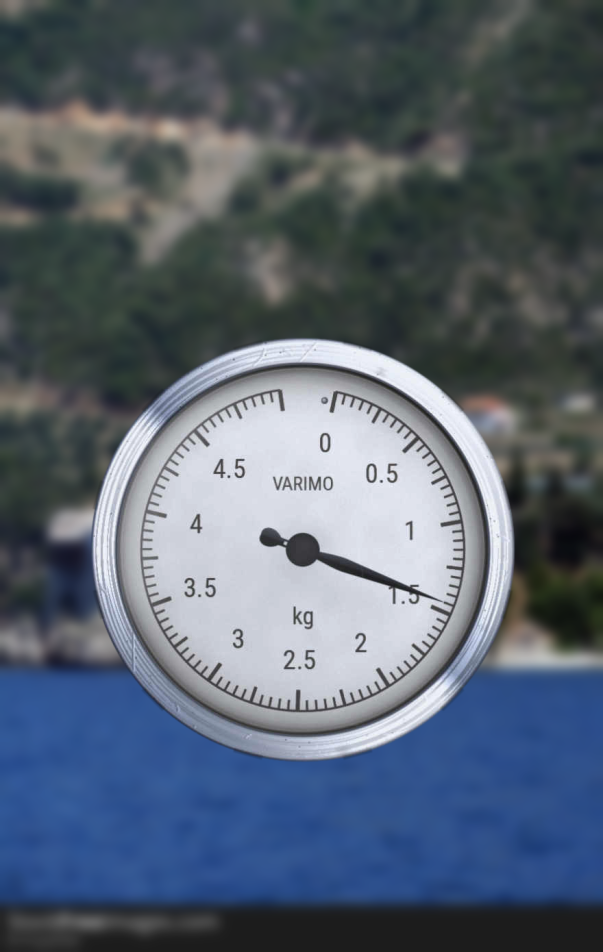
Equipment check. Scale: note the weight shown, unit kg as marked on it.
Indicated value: 1.45 kg
